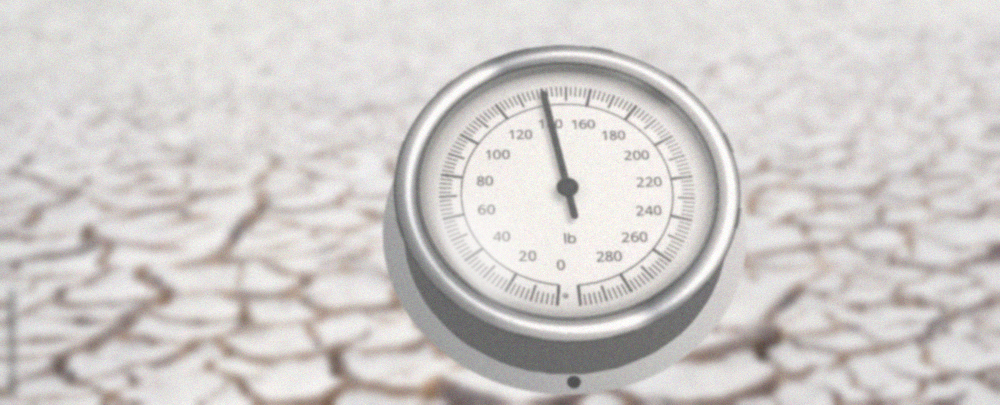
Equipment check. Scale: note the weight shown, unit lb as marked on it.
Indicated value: 140 lb
